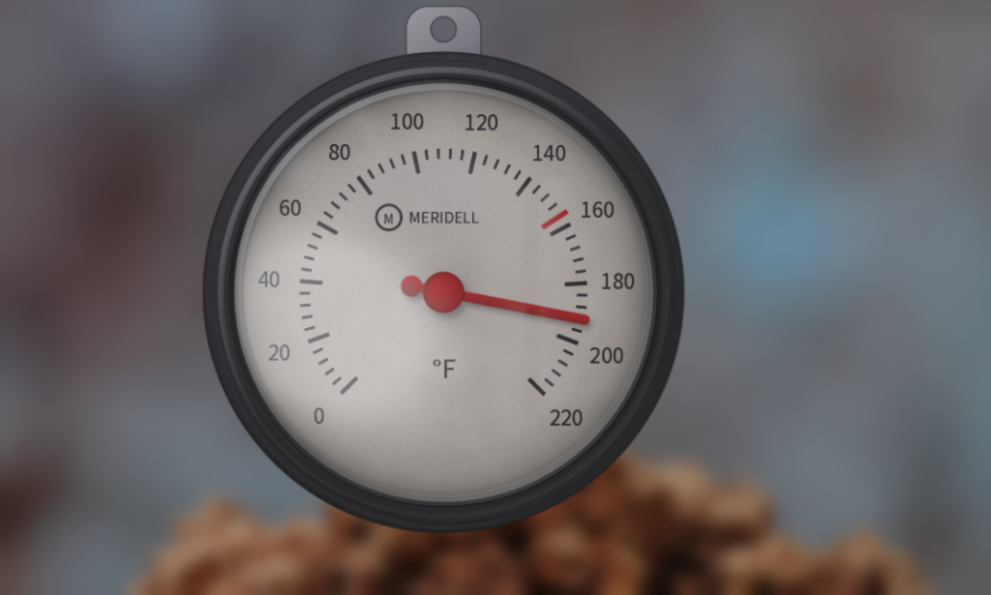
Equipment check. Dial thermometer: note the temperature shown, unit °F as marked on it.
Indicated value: 192 °F
